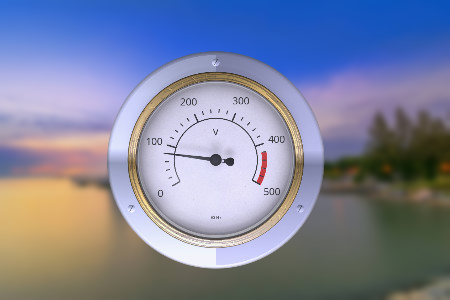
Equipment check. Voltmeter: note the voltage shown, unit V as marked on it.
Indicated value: 80 V
